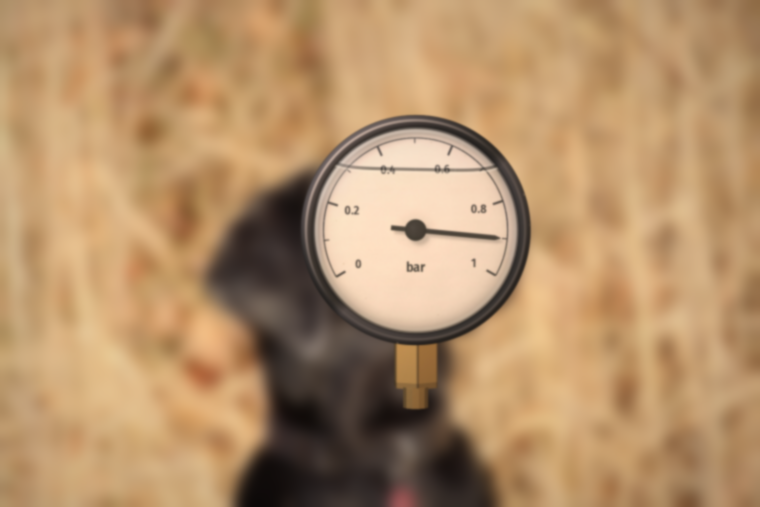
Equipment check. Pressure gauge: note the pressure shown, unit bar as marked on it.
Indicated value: 0.9 bar
